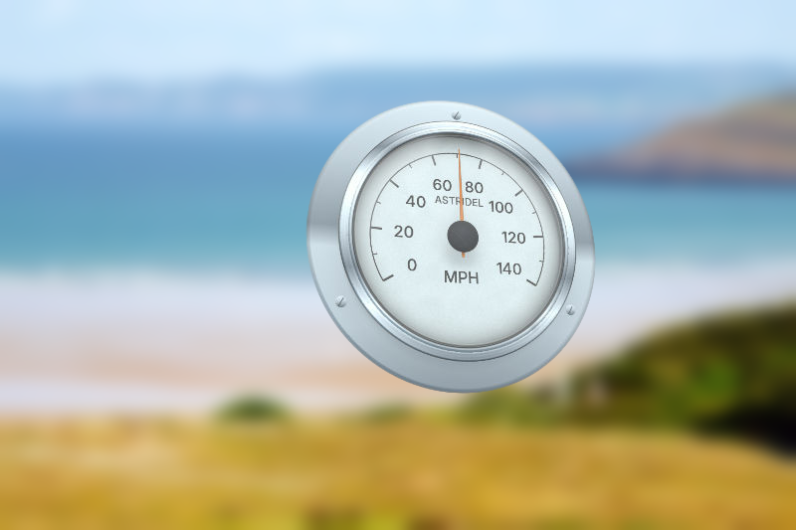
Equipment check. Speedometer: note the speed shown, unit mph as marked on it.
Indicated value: 70 mph
